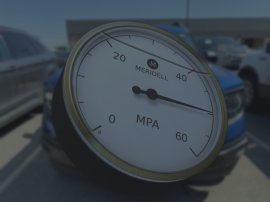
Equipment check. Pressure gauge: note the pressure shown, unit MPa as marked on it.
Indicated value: 50 MPa
